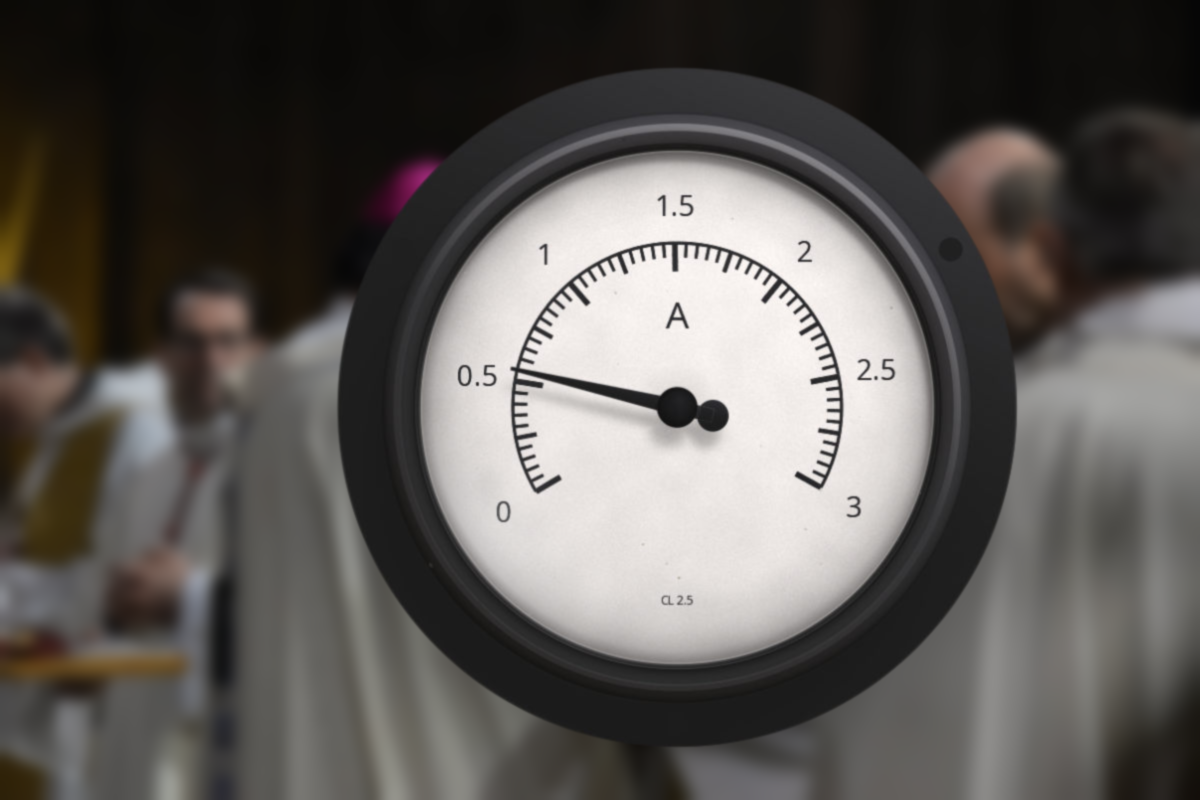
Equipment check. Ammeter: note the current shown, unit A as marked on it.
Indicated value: 0.55 A
